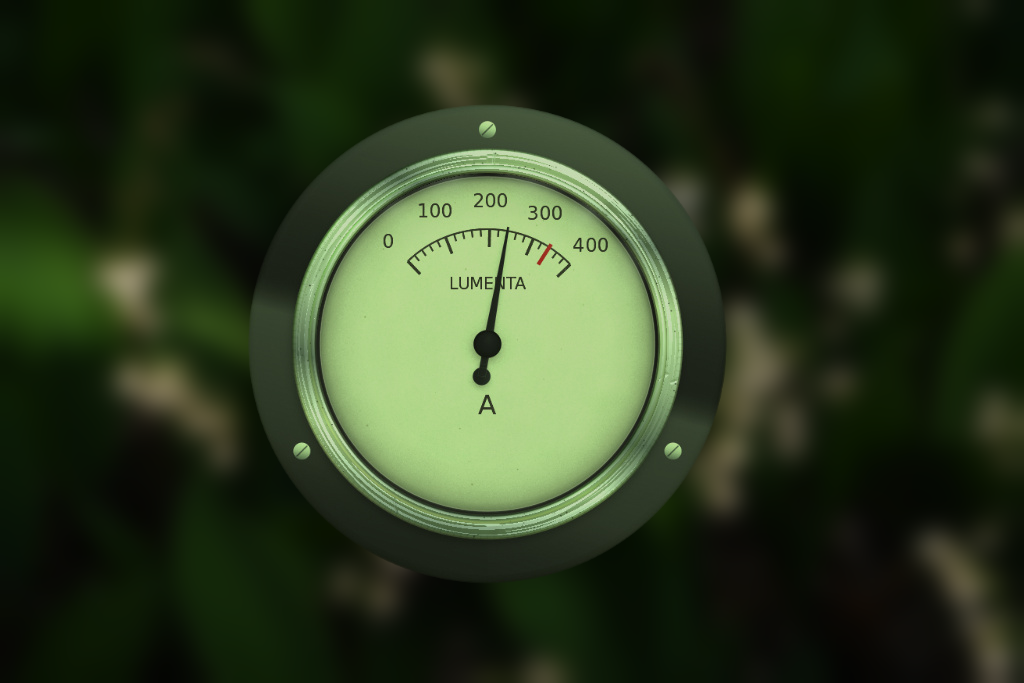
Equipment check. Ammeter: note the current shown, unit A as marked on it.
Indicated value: 240 A
